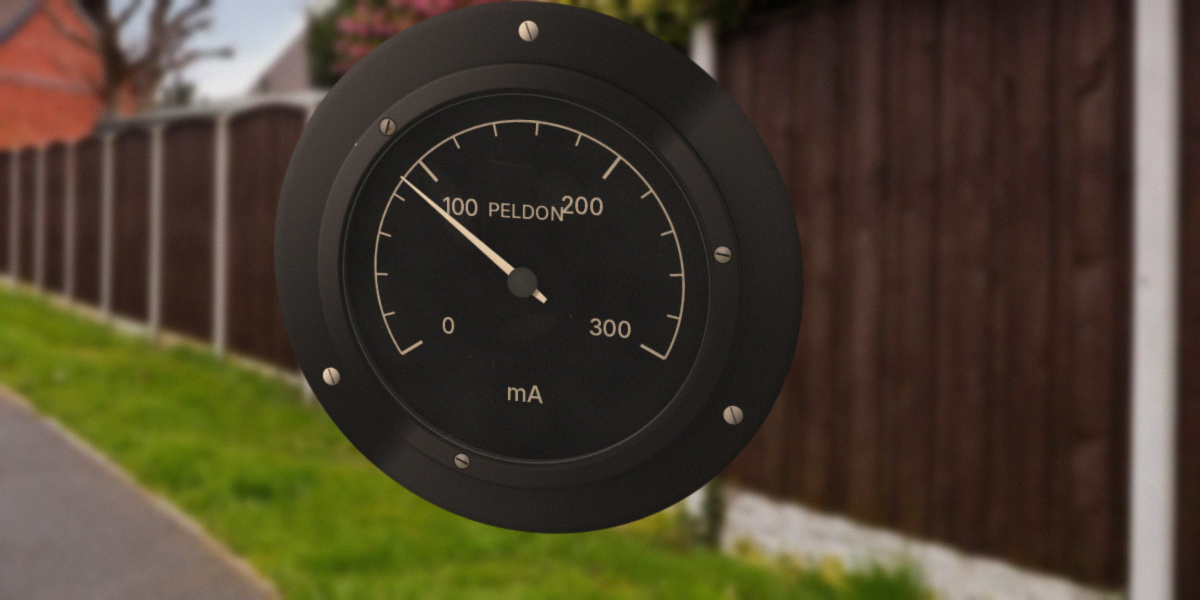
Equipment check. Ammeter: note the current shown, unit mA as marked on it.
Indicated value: 90 mA
